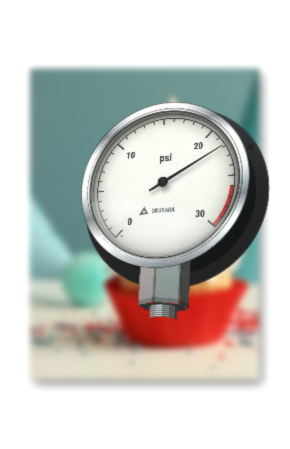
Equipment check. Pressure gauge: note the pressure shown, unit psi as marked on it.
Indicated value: 22 psi
